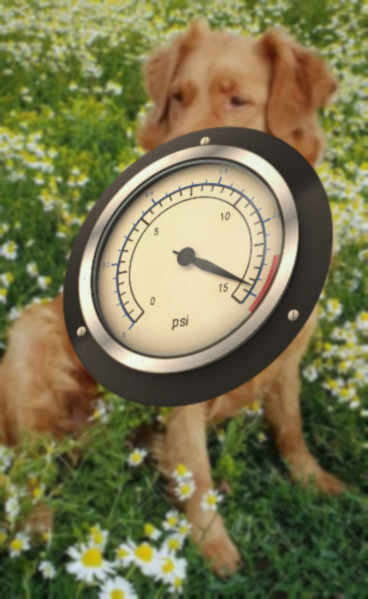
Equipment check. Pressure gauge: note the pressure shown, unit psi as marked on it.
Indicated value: 14.25 psi
